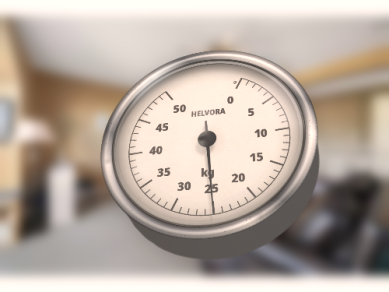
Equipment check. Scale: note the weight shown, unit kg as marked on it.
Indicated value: 25 kg
